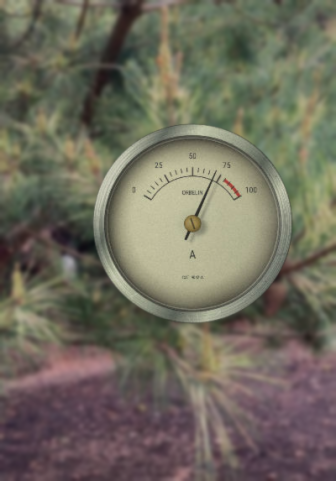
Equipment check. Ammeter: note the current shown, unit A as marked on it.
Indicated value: 70 A
